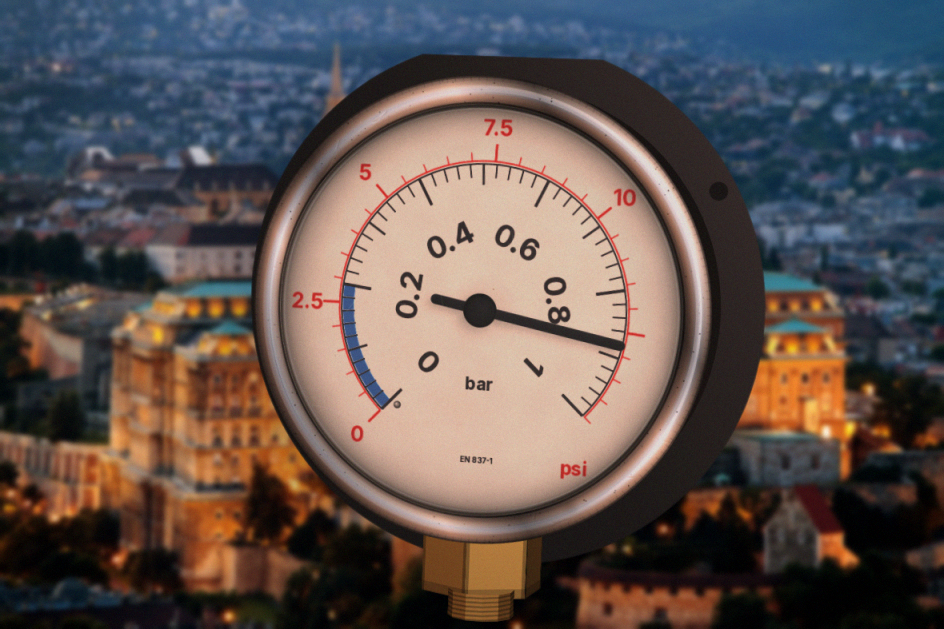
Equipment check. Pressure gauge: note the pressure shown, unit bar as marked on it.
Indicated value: 0.88 bar
